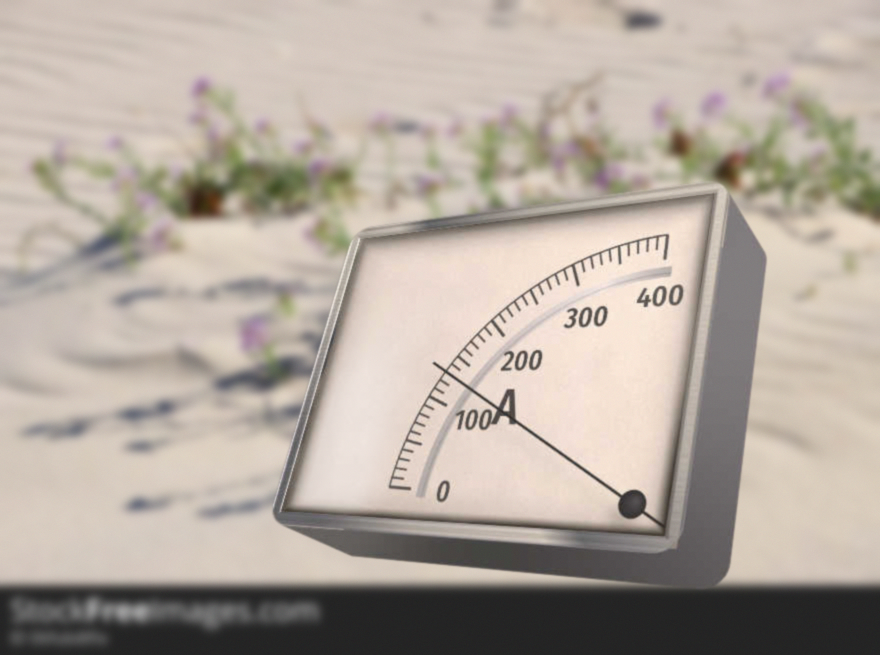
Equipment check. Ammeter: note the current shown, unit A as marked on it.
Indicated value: 130 A
